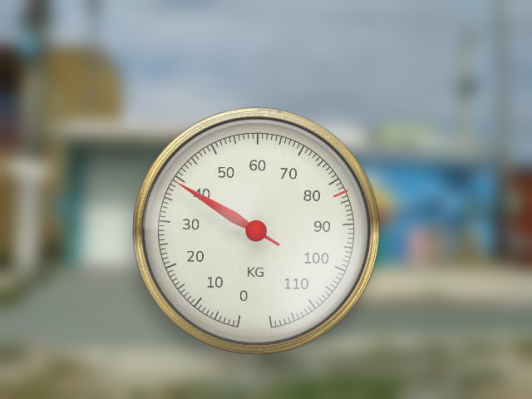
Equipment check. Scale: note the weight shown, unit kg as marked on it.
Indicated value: 39 kg
